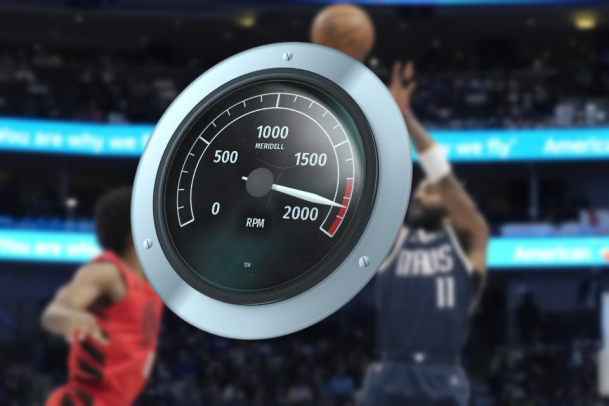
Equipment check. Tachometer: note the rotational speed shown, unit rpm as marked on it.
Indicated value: 1850 rpm
